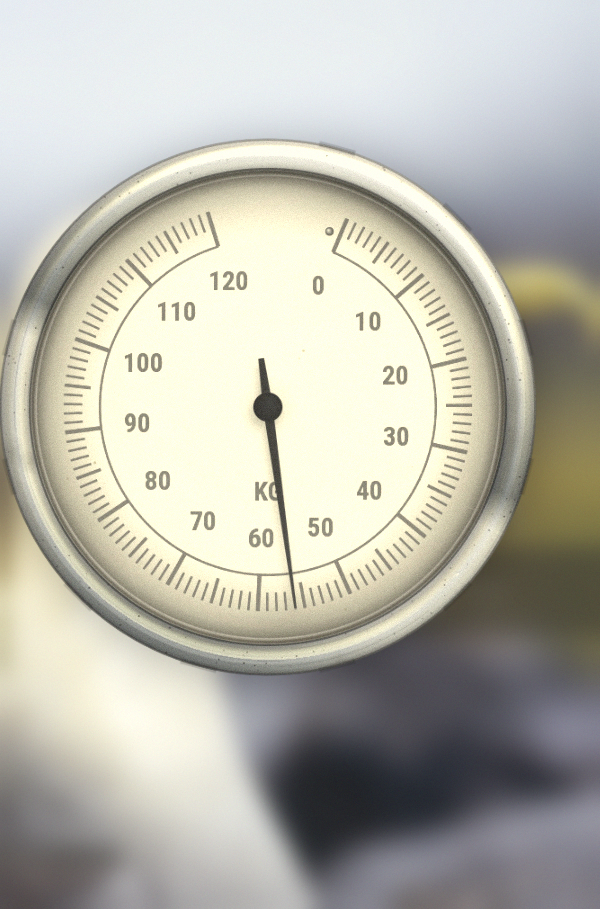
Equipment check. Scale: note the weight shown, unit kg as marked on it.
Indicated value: 56 kg
